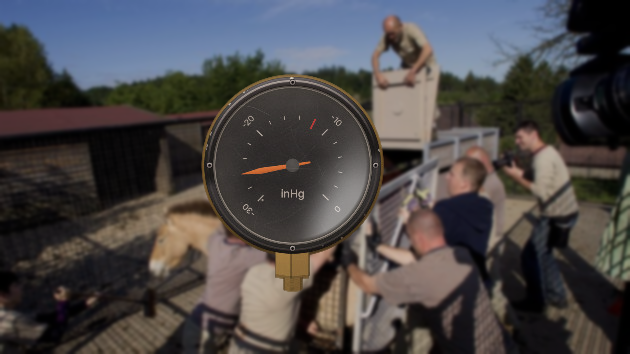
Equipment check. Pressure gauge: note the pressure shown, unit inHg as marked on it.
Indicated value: -26 inHg
